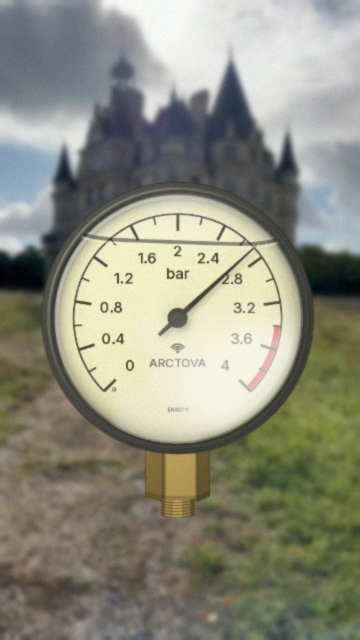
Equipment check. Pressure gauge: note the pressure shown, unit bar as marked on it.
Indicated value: 2.7 bar
